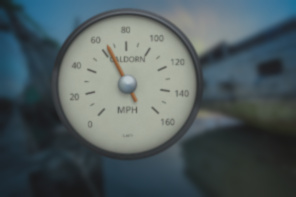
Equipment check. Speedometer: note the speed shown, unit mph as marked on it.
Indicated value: 65 mph
